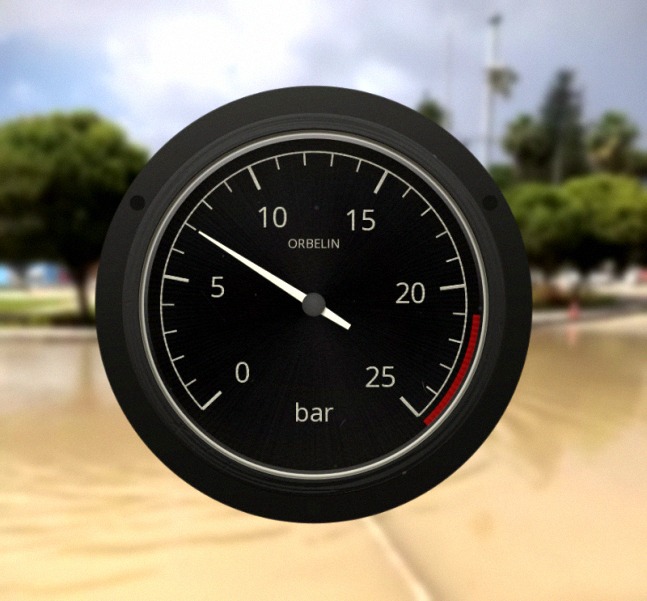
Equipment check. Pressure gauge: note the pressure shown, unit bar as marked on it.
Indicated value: 7 bar
